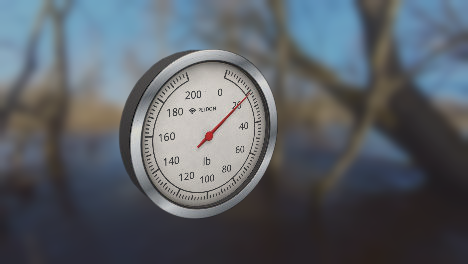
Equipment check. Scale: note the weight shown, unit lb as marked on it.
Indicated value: 20 lb
